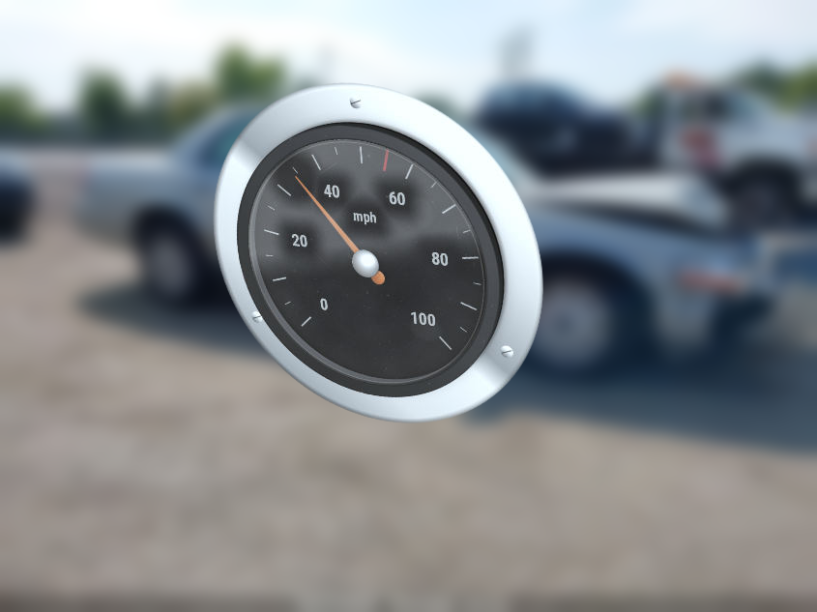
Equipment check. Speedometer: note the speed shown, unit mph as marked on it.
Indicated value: 35 mph
